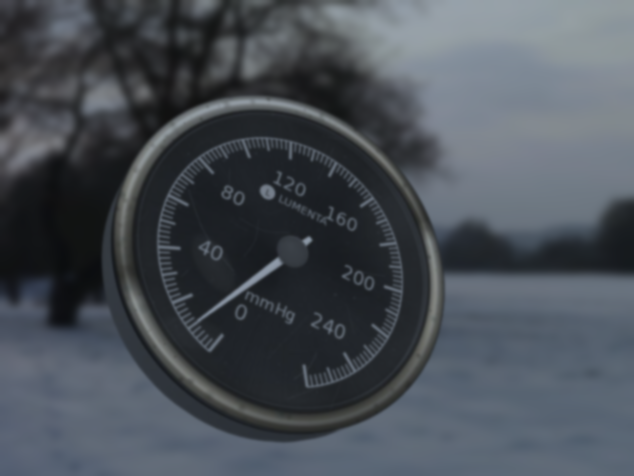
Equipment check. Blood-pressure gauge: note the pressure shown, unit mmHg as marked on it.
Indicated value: 10 mmHg
